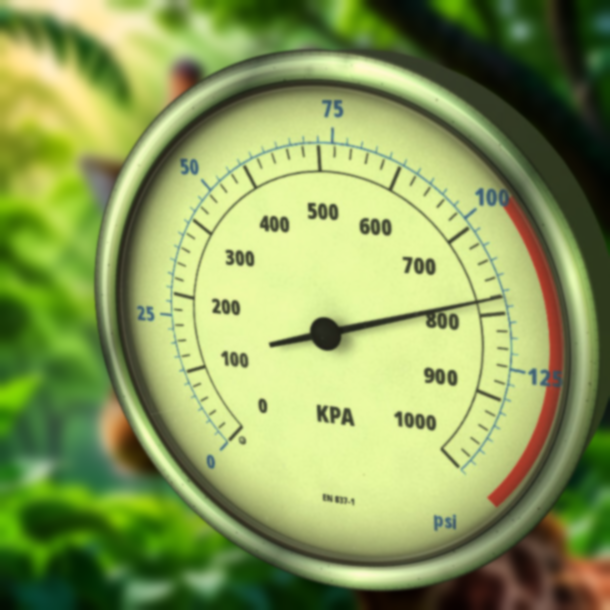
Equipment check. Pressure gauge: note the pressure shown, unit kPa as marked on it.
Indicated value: 780 kPa
